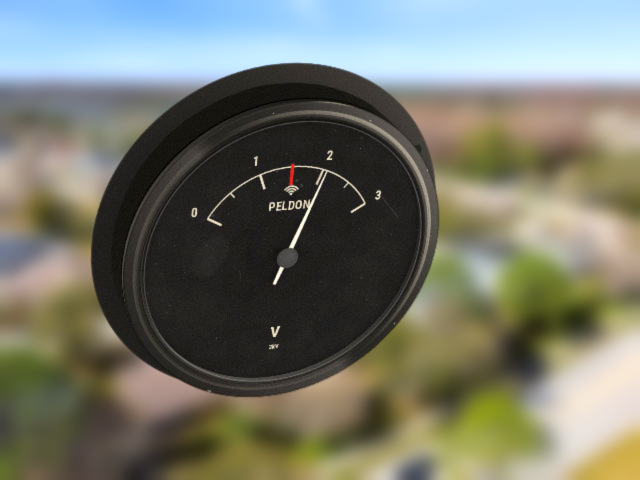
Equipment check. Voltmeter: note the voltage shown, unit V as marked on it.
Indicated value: 2 V
